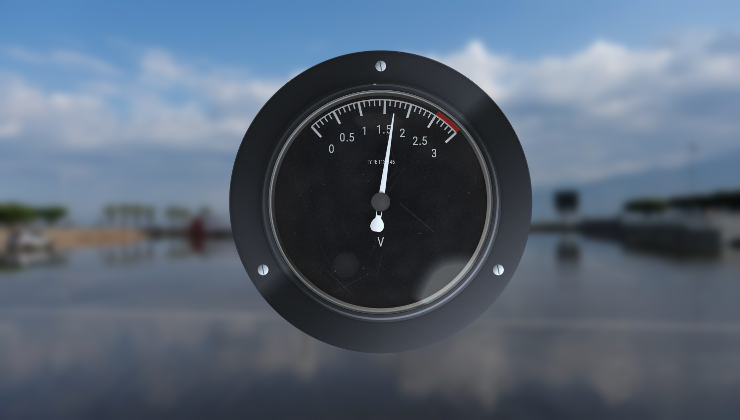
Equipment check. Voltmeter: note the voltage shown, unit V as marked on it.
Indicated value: 1.7 V
